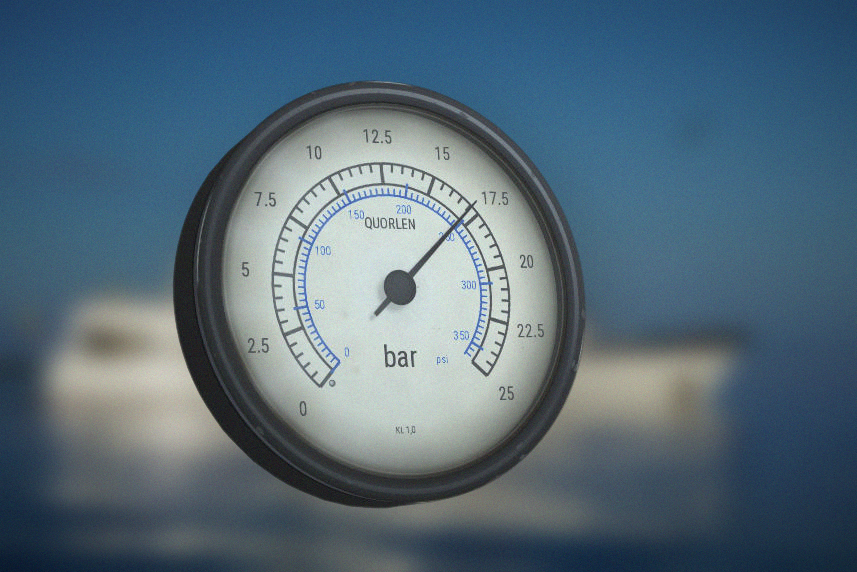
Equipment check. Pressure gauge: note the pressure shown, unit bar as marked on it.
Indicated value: 17 bar
